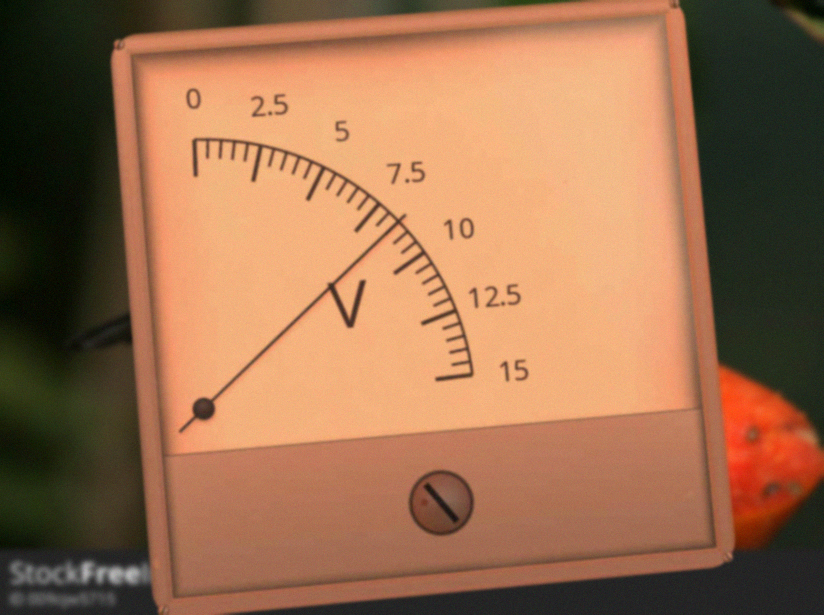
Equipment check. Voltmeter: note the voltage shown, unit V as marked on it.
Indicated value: 8.5 V
